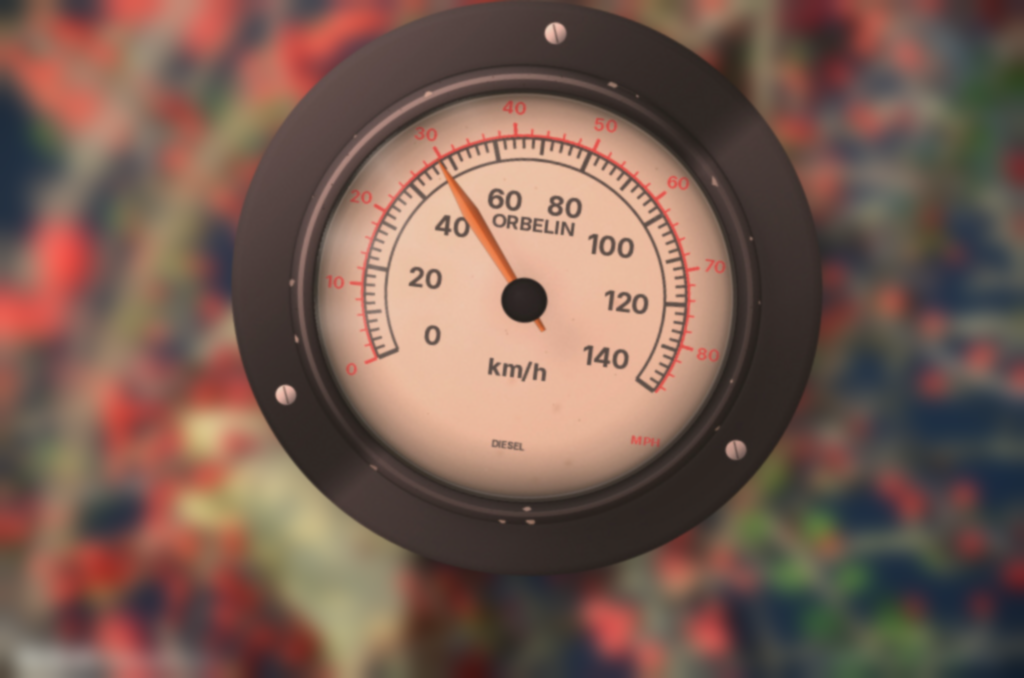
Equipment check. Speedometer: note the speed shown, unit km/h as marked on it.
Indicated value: 48 km/h
